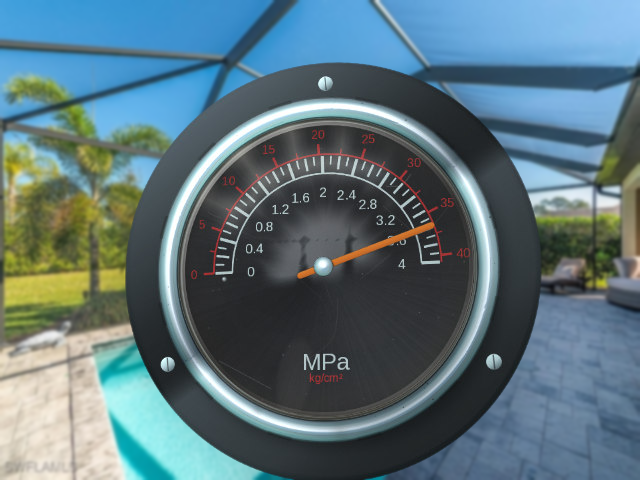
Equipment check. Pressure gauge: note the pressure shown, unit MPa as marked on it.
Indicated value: 3.6 MPa
